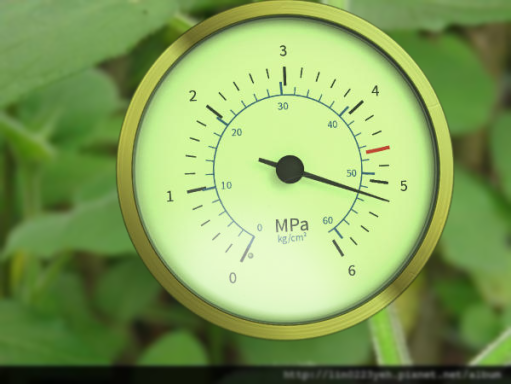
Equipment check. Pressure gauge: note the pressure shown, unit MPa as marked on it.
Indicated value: 5.2 MPa
